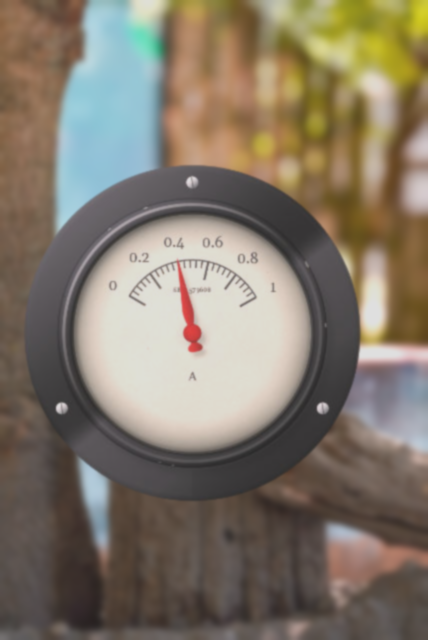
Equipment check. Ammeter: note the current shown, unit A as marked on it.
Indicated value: 0.4 A
